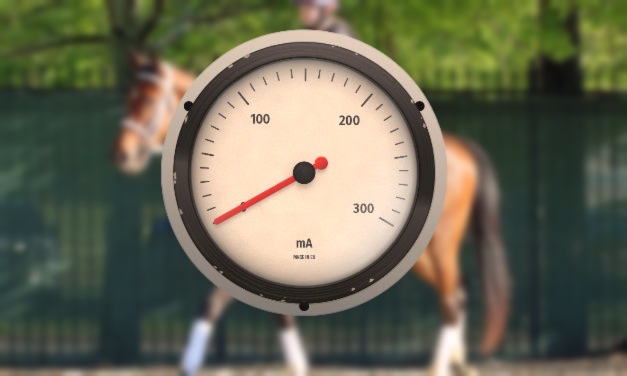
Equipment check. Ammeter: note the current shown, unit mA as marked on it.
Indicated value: 0 mA
